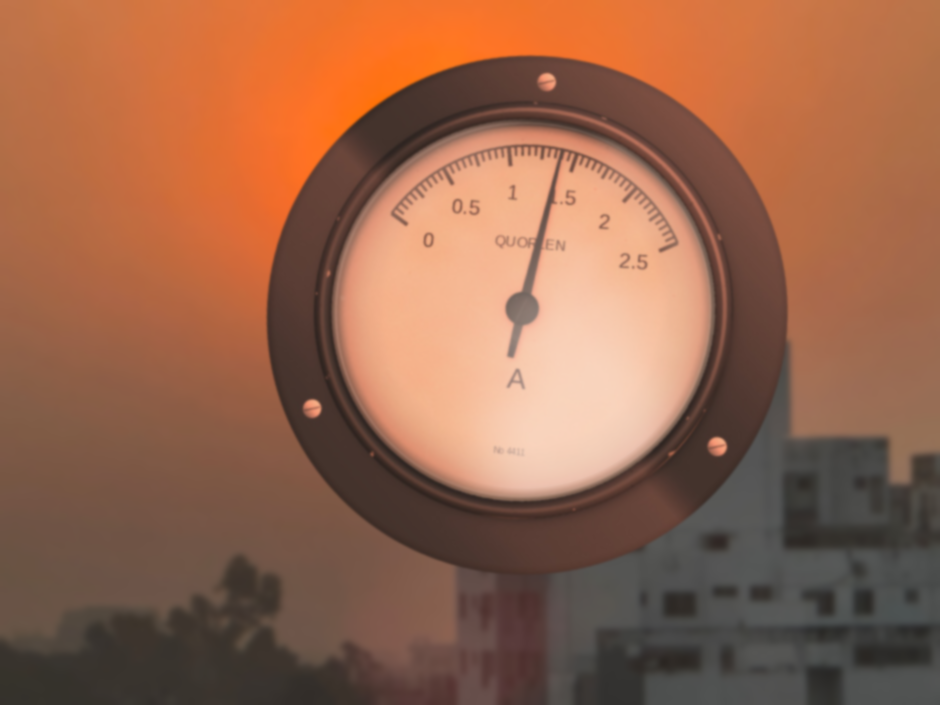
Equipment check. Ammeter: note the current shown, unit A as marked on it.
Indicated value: 1.4 A
